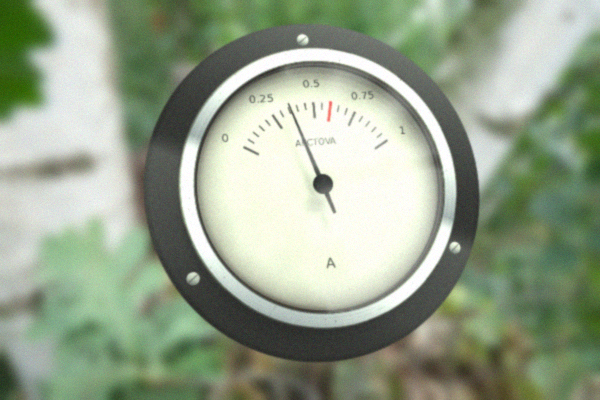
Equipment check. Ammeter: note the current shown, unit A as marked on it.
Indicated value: 0.35 A
